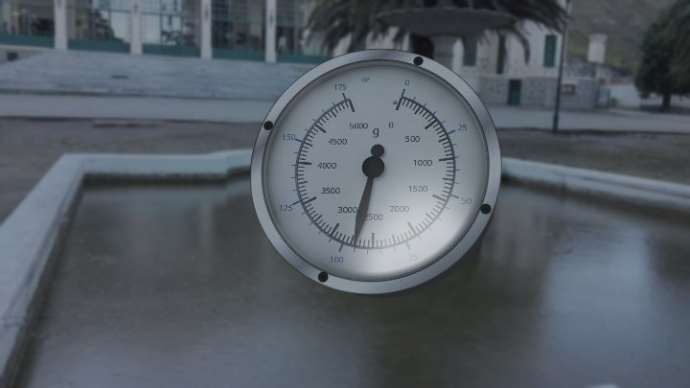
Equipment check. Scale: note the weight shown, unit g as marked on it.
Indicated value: 2700 g
